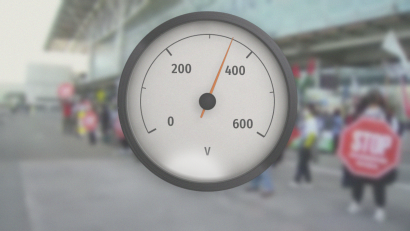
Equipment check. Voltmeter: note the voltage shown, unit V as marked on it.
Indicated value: 350 V
